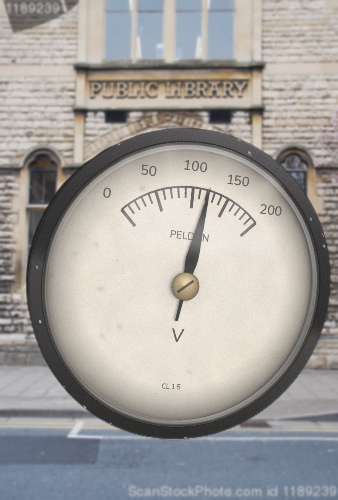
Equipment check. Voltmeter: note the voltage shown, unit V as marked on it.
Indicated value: 120 V
